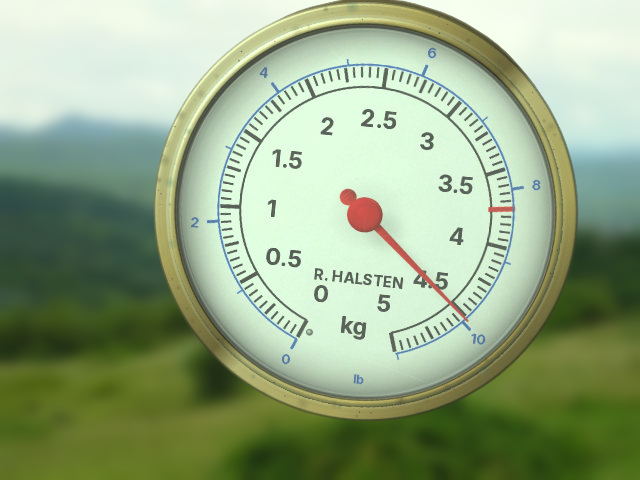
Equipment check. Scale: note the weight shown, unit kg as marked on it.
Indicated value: 4.5 kg
